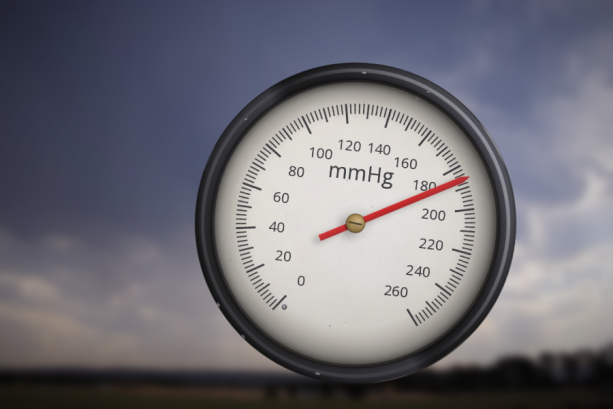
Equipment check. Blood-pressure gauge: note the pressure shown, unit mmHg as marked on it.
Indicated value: 186 mmHg
